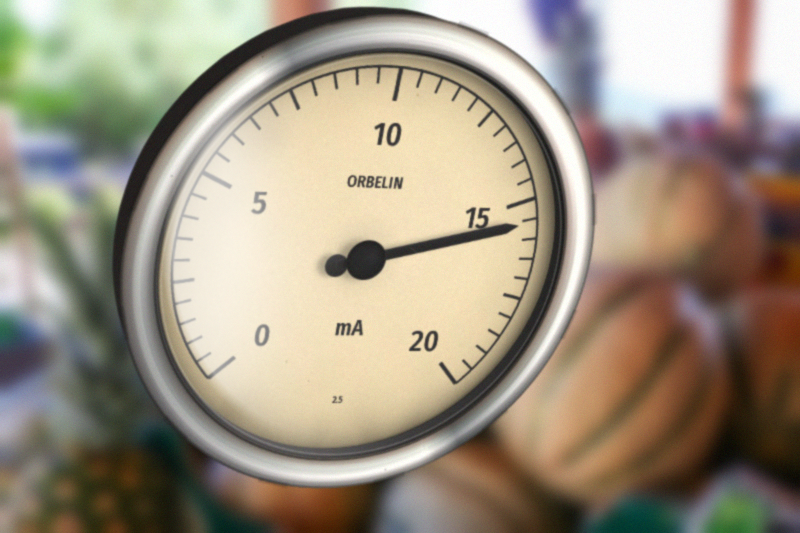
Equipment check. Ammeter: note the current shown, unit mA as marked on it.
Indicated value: 15.5 mA
